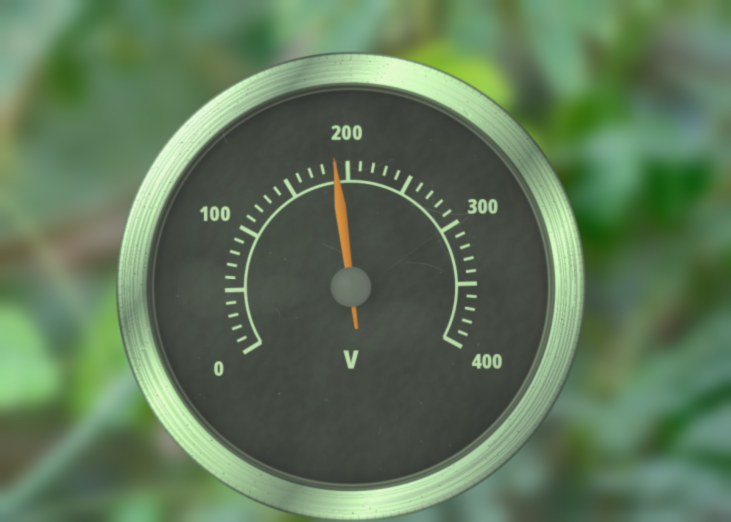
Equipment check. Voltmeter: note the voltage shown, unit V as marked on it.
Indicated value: 190 V
